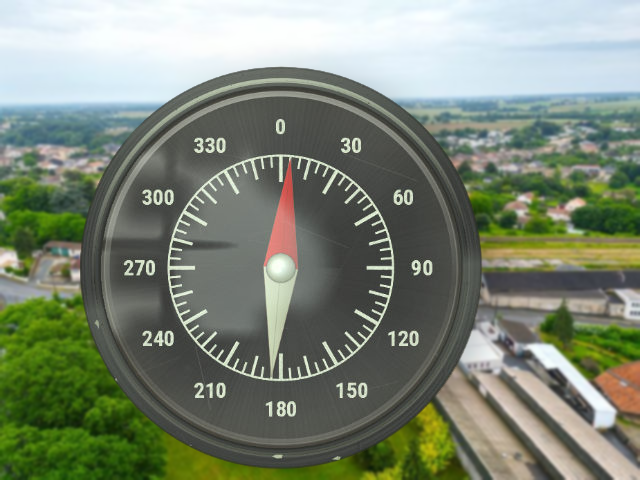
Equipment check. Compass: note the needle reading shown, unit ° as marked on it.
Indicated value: 5 °
